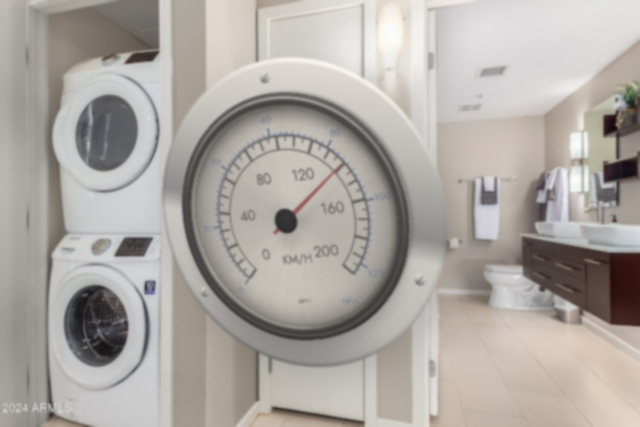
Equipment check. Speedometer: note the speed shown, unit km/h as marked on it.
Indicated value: 140 km/h
